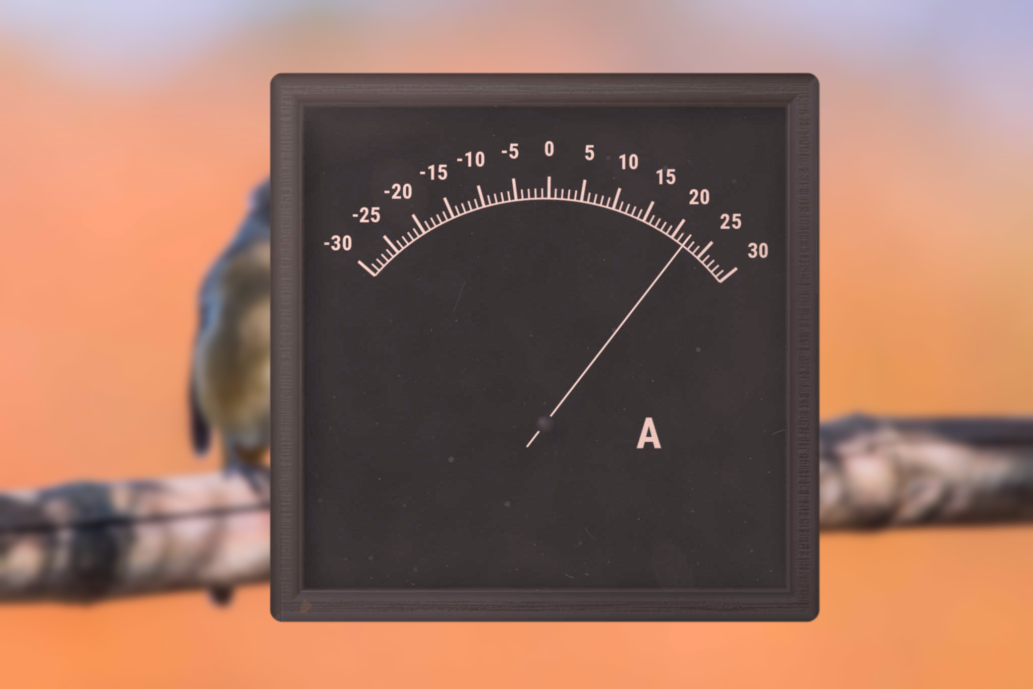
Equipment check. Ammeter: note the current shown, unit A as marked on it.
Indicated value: 22 A
